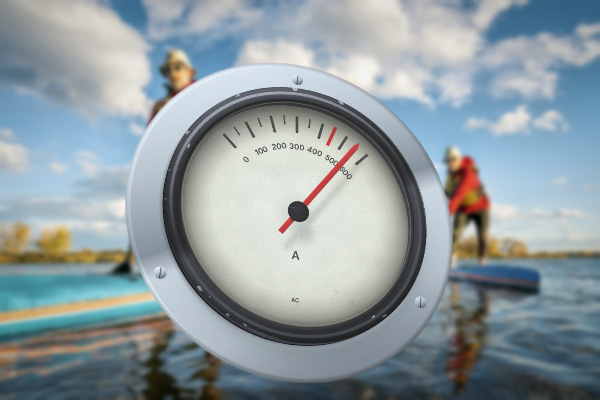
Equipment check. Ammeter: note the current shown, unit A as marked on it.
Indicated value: 550 A
